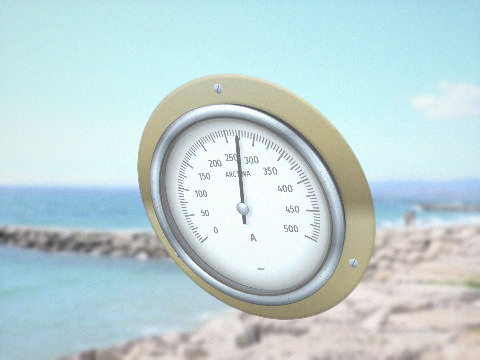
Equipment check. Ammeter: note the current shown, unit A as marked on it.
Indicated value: 275 A
